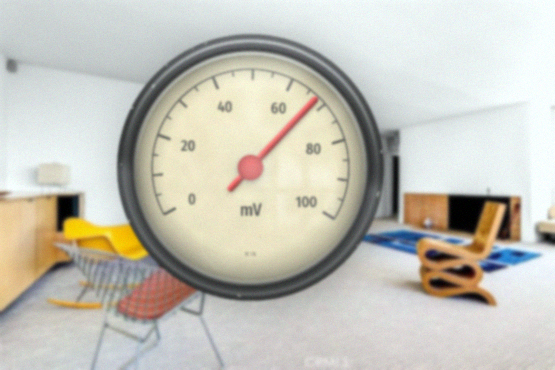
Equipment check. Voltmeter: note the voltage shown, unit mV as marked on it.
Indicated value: 67.5 mV
